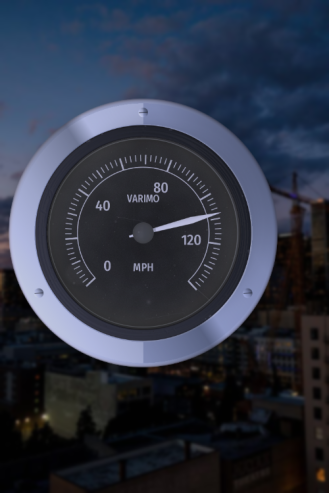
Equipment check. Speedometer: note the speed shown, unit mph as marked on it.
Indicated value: 108 mph
